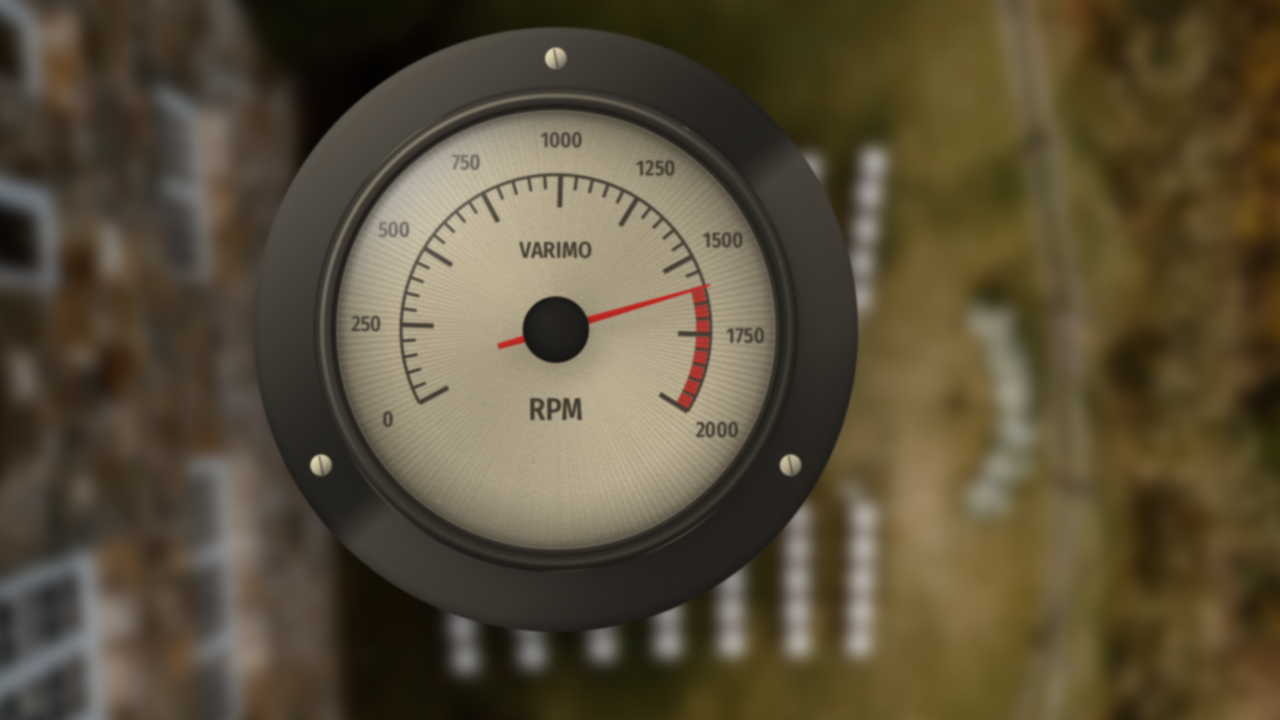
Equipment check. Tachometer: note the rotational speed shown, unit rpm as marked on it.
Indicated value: 1600 rpm
